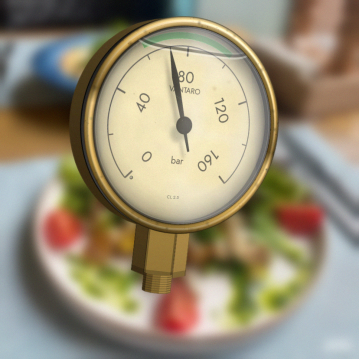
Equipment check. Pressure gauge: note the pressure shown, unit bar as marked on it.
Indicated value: 70 bar
